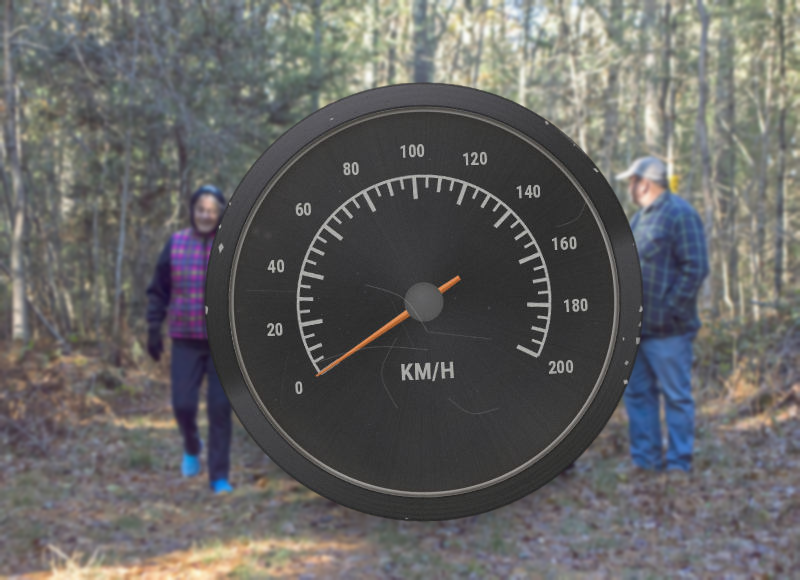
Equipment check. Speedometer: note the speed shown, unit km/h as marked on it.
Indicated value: 0 km/h
